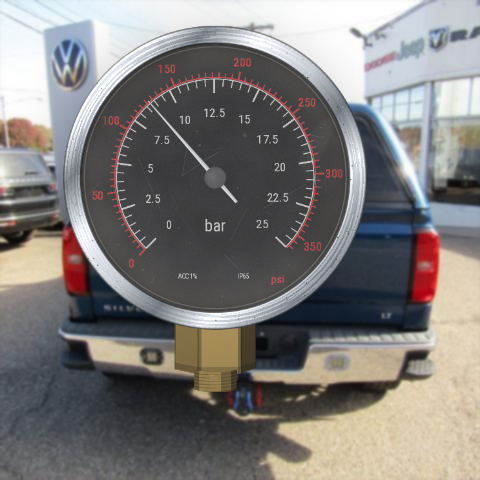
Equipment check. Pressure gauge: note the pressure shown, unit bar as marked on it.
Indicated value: 8.75 bar
